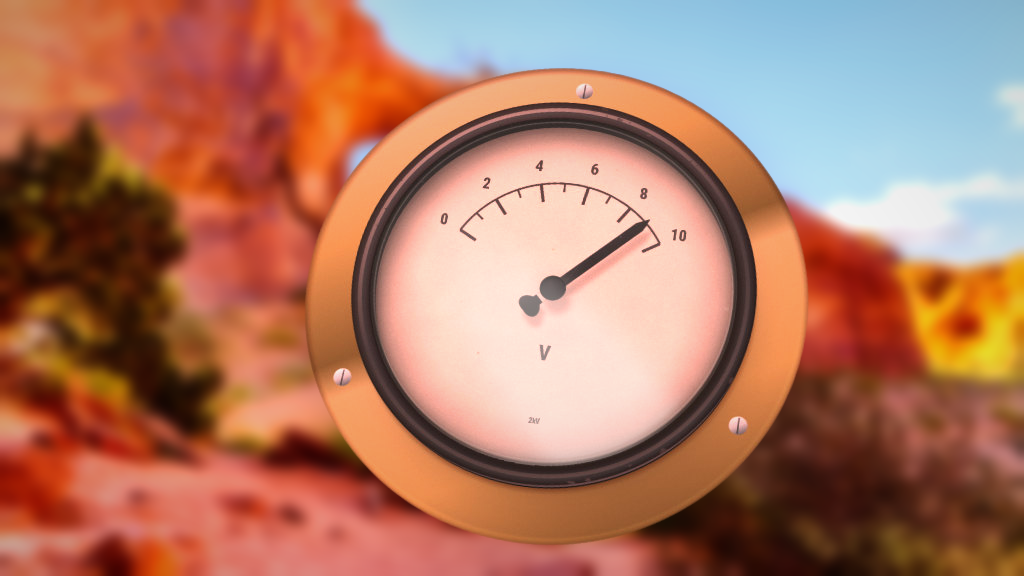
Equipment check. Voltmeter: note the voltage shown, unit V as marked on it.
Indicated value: 9 V
